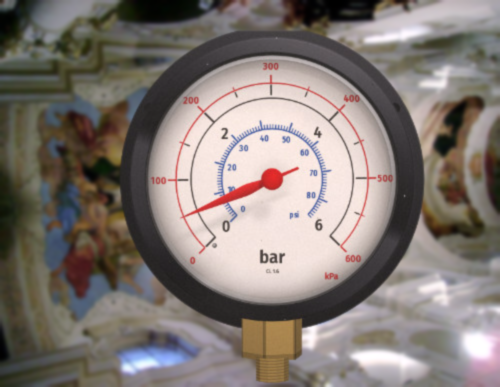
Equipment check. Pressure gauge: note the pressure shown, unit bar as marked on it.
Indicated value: 0.5 bar
